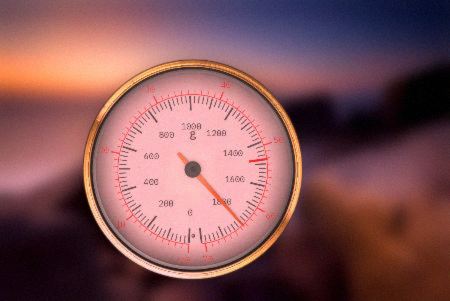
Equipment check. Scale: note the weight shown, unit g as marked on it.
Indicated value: 1800 g
